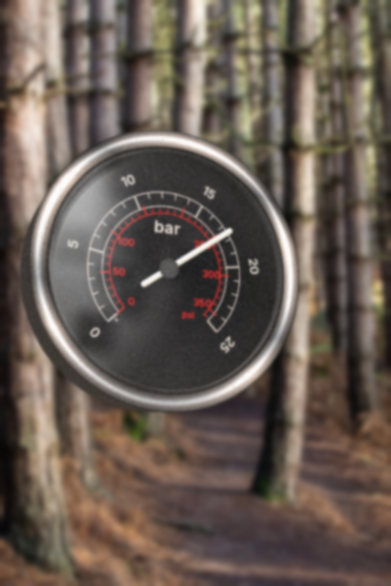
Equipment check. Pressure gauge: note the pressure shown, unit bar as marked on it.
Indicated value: 17.5 bar
